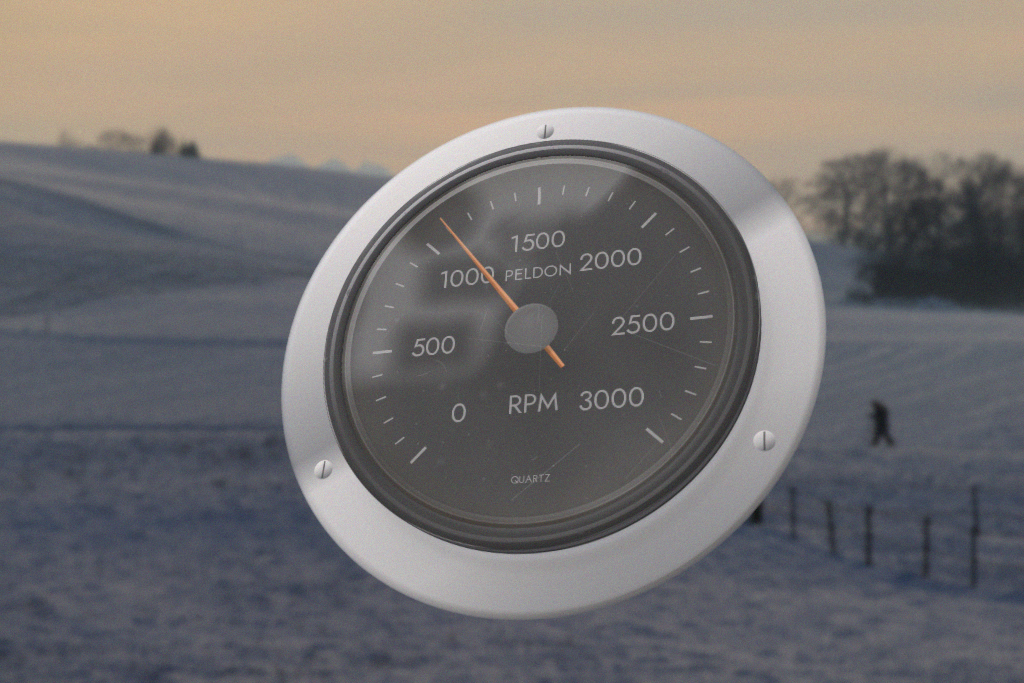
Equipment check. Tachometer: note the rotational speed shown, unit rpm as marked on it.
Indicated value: 1100 rpm
